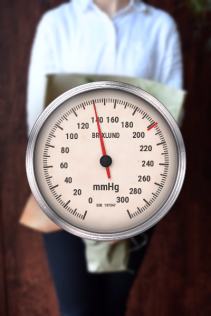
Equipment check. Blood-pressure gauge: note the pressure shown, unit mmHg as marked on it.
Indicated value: 140 mmHg
